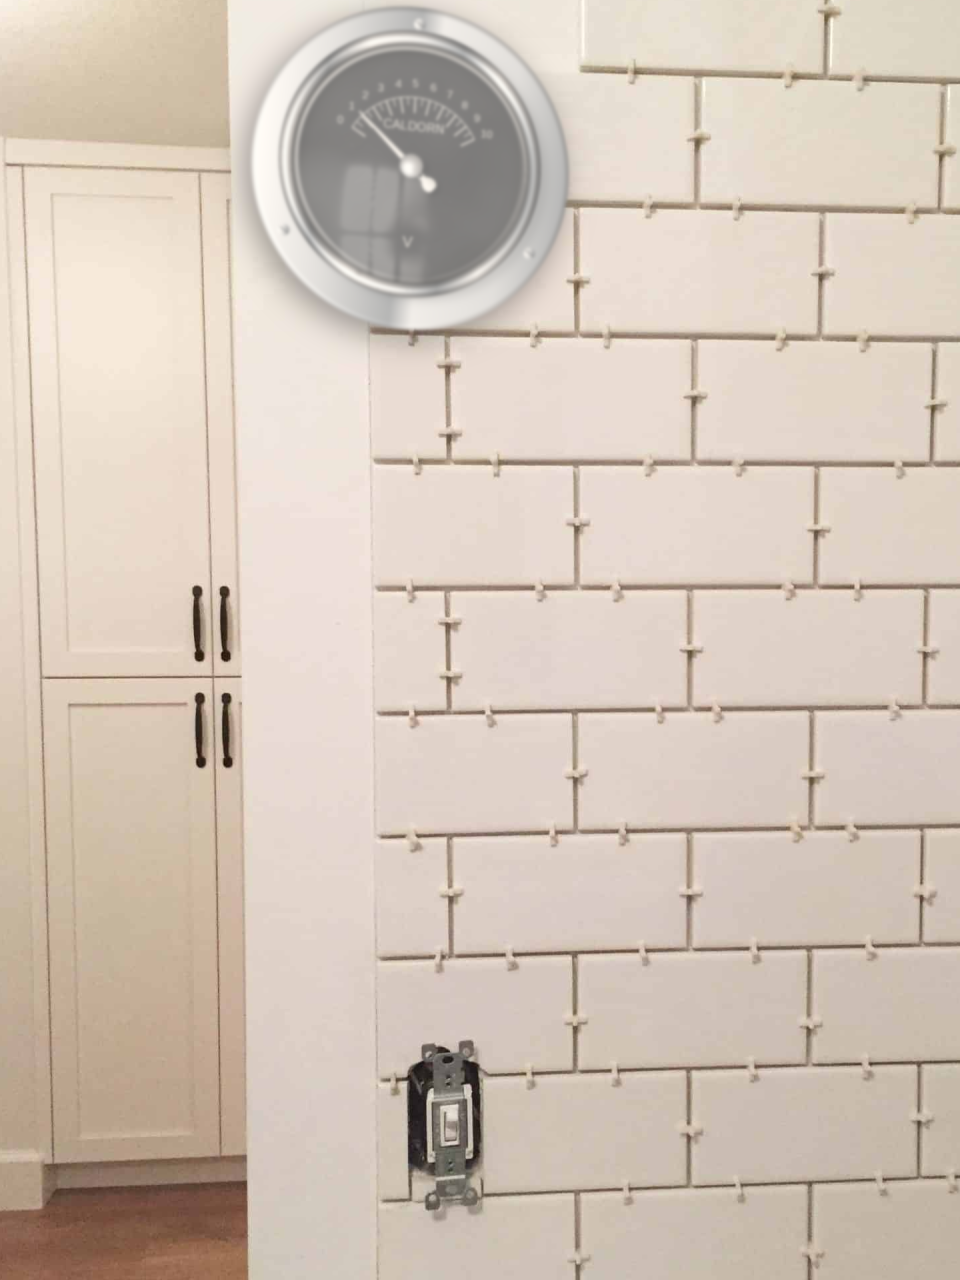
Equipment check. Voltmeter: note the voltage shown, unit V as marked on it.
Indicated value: 1 V
